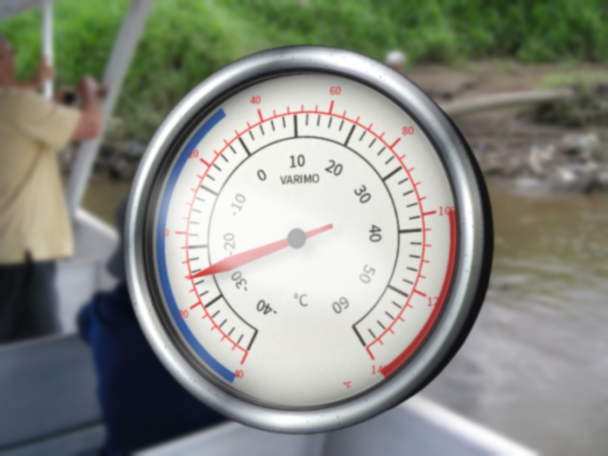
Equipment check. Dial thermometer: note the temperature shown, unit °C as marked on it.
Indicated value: -25 °C
